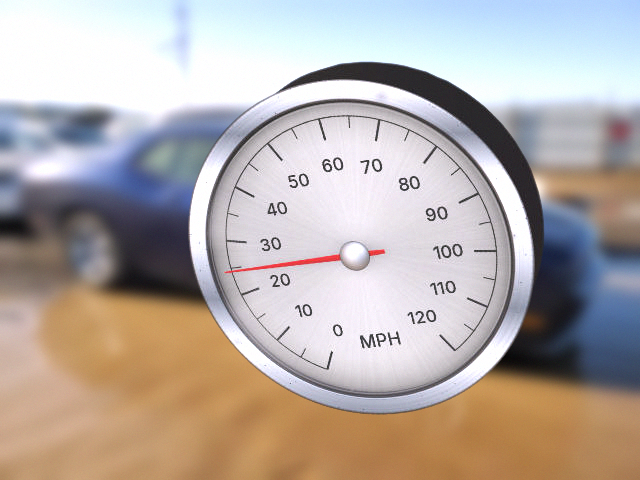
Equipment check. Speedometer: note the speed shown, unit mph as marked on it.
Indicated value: 25 mph
